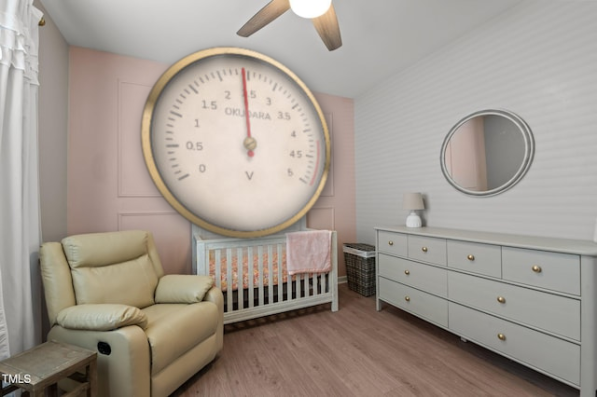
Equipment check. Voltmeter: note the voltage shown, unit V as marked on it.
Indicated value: 2.4 V
